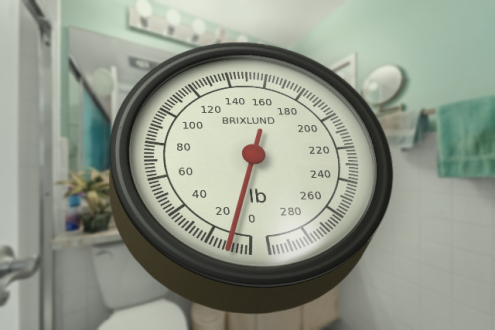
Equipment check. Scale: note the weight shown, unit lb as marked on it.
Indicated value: 10 lb
